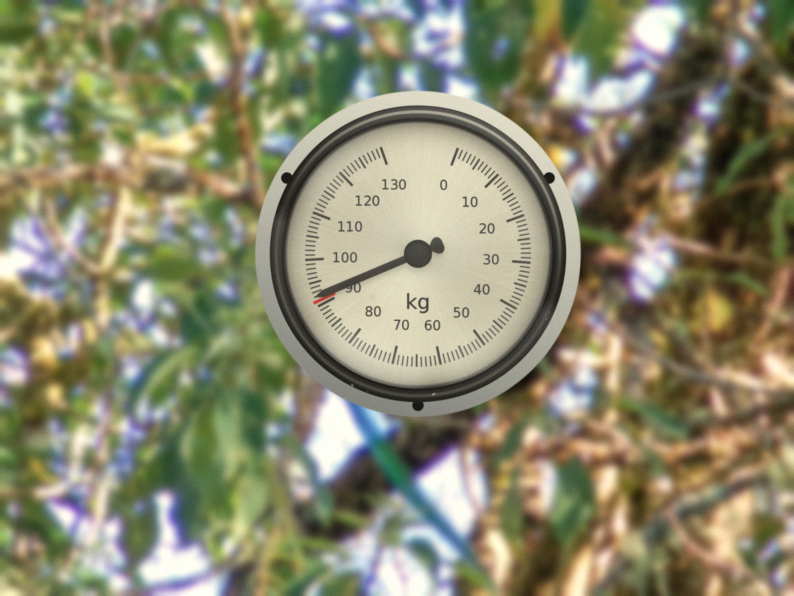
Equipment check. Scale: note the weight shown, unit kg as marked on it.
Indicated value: 92 kg
